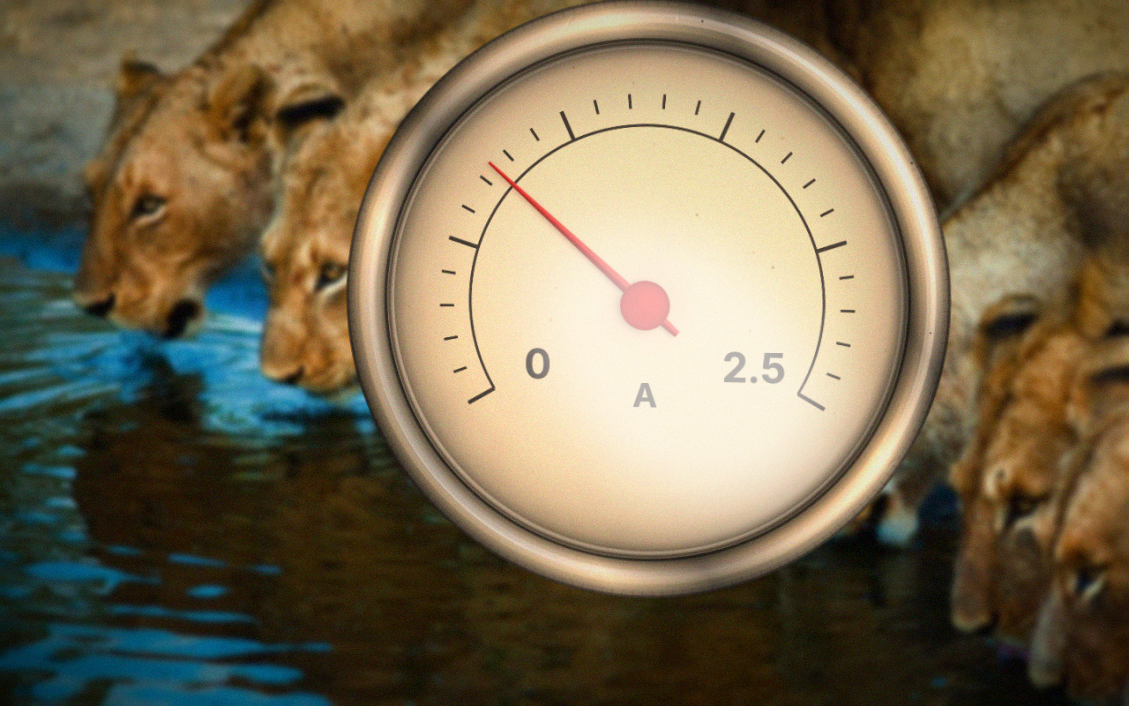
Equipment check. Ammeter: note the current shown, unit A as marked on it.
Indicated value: 0.75 A
